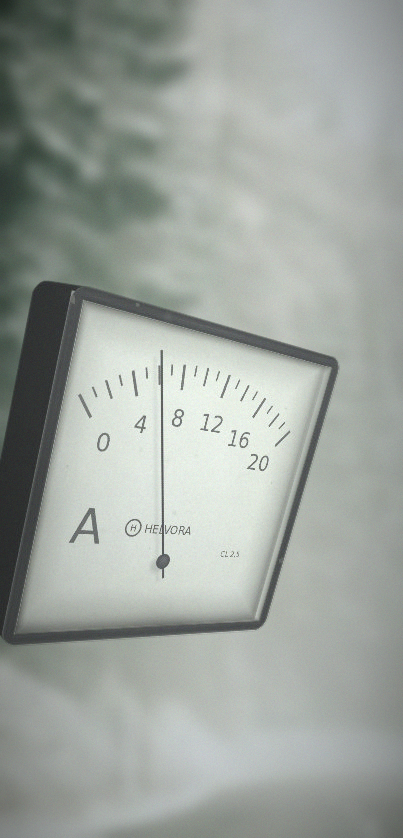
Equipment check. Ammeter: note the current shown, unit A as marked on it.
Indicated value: 6 A
